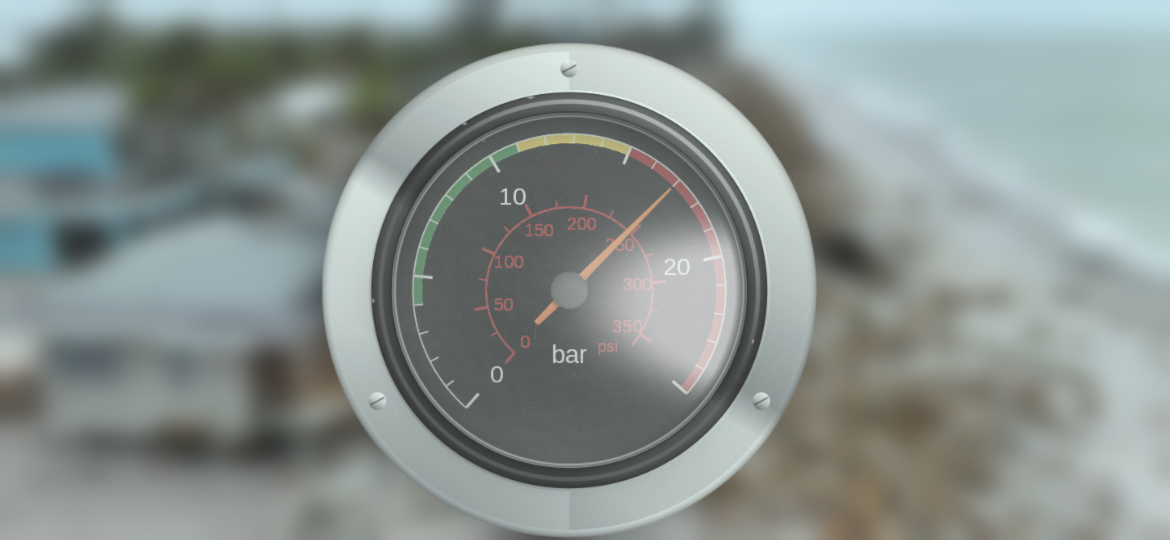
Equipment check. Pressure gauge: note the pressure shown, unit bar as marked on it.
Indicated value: 17 bar
